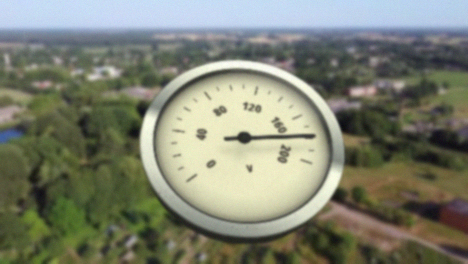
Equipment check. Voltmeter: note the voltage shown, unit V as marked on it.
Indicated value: 180 V
